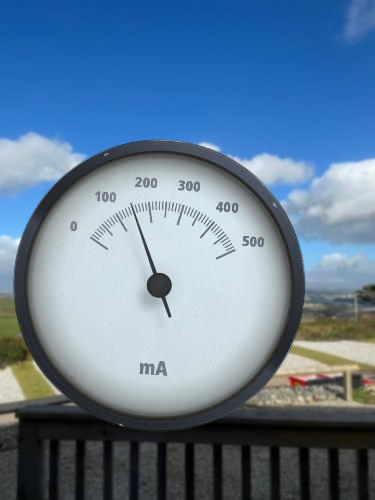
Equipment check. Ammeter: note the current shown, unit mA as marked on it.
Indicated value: 150 mA
